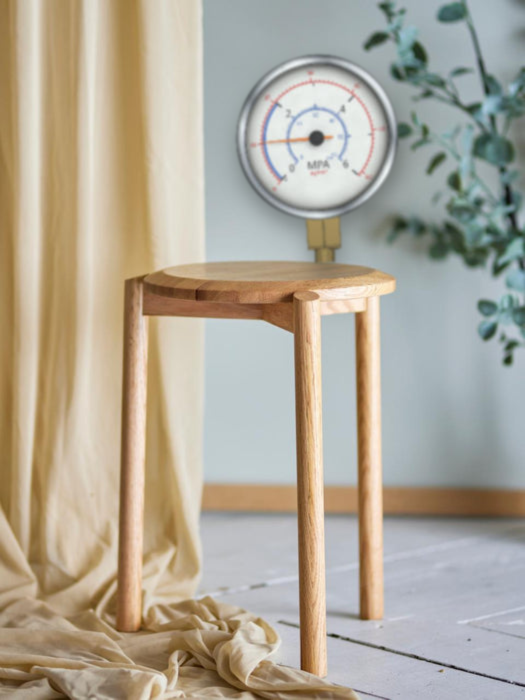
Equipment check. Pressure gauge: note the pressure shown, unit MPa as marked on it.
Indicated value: 1 MPa
